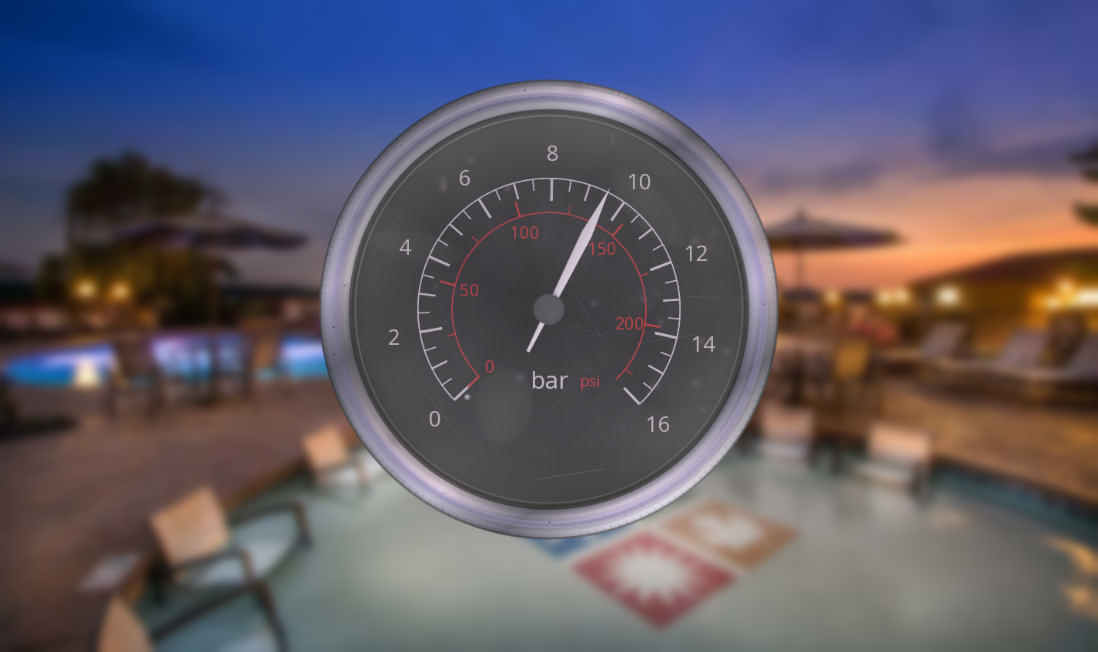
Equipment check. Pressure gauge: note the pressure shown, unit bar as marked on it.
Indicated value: 9.5 bar
